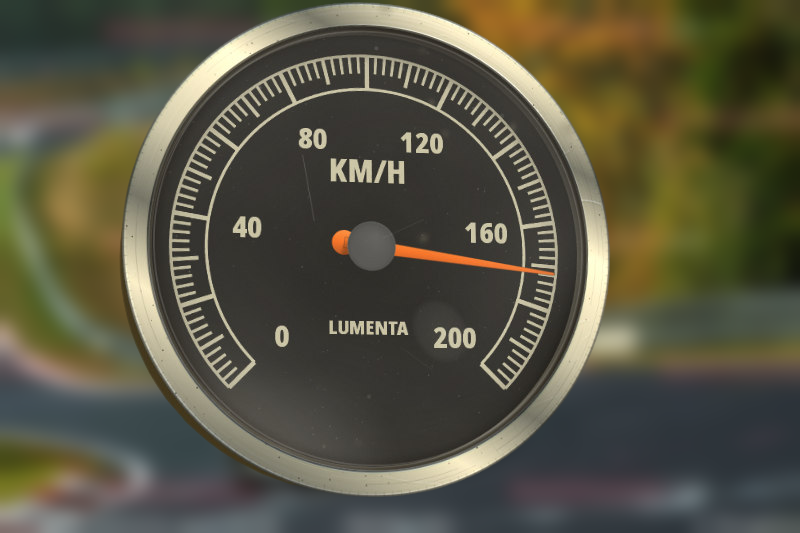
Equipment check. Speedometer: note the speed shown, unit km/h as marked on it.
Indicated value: 172 km/h
